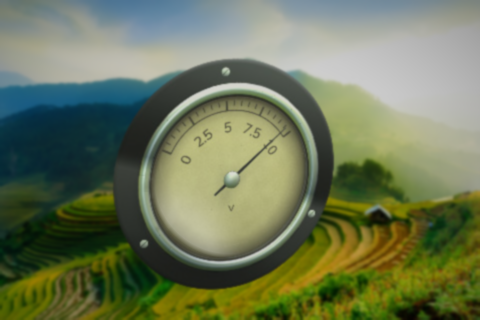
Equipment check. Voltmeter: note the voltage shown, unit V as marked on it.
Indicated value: 9.5 V
